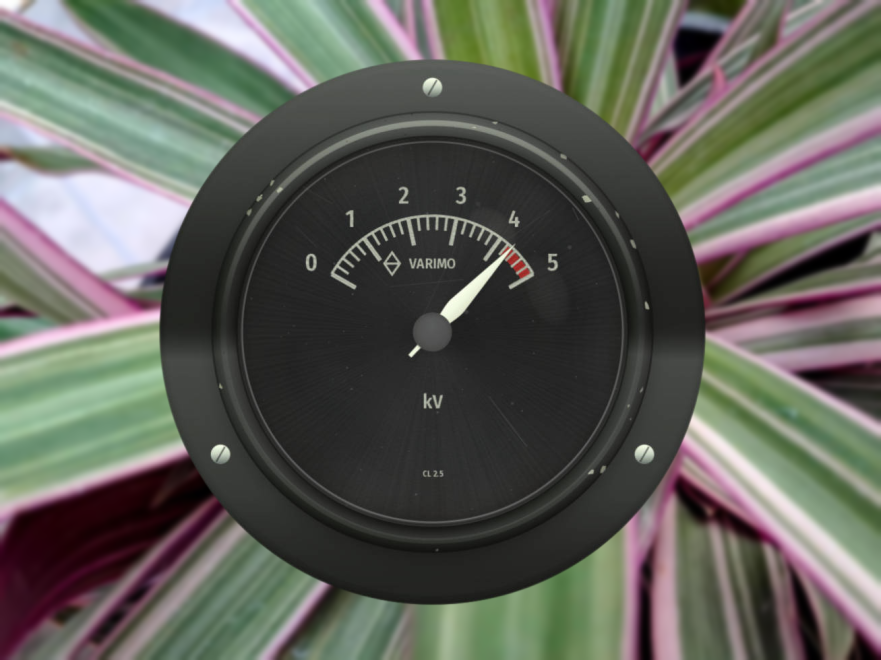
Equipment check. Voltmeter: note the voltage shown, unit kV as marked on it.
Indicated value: 4.3 kV
